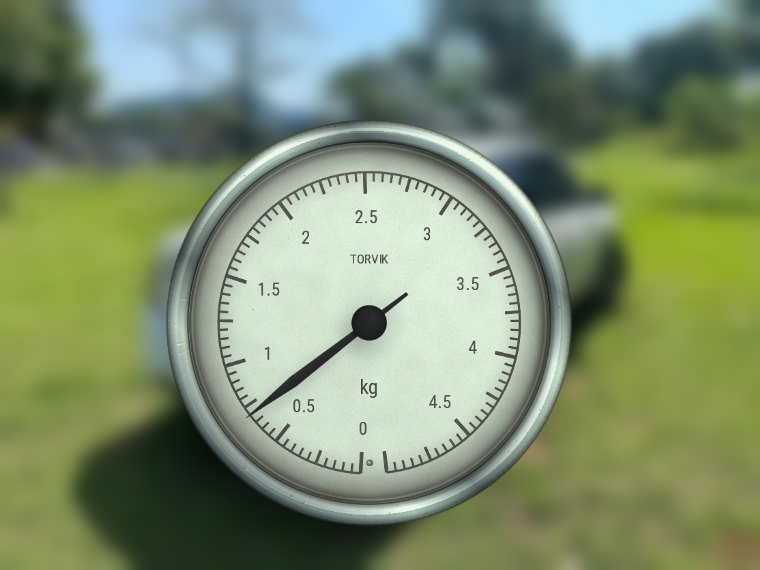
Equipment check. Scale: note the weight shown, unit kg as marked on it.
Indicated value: 0.7 kg
